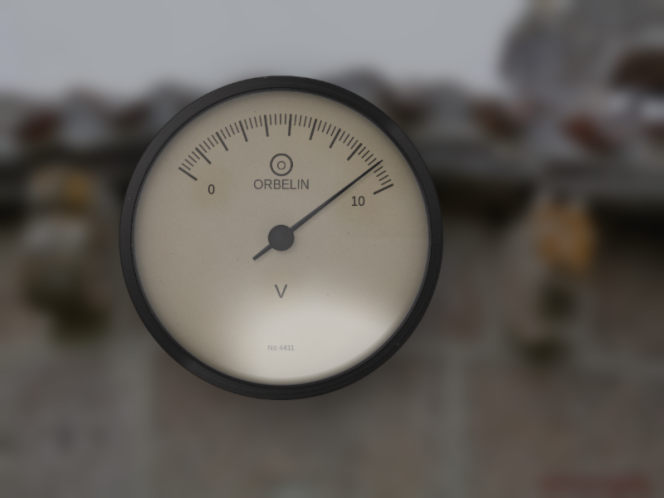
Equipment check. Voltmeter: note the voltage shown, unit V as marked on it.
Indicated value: 9 V
